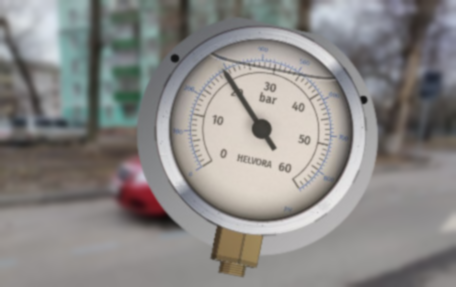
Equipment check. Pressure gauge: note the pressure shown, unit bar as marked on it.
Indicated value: 20 bar
